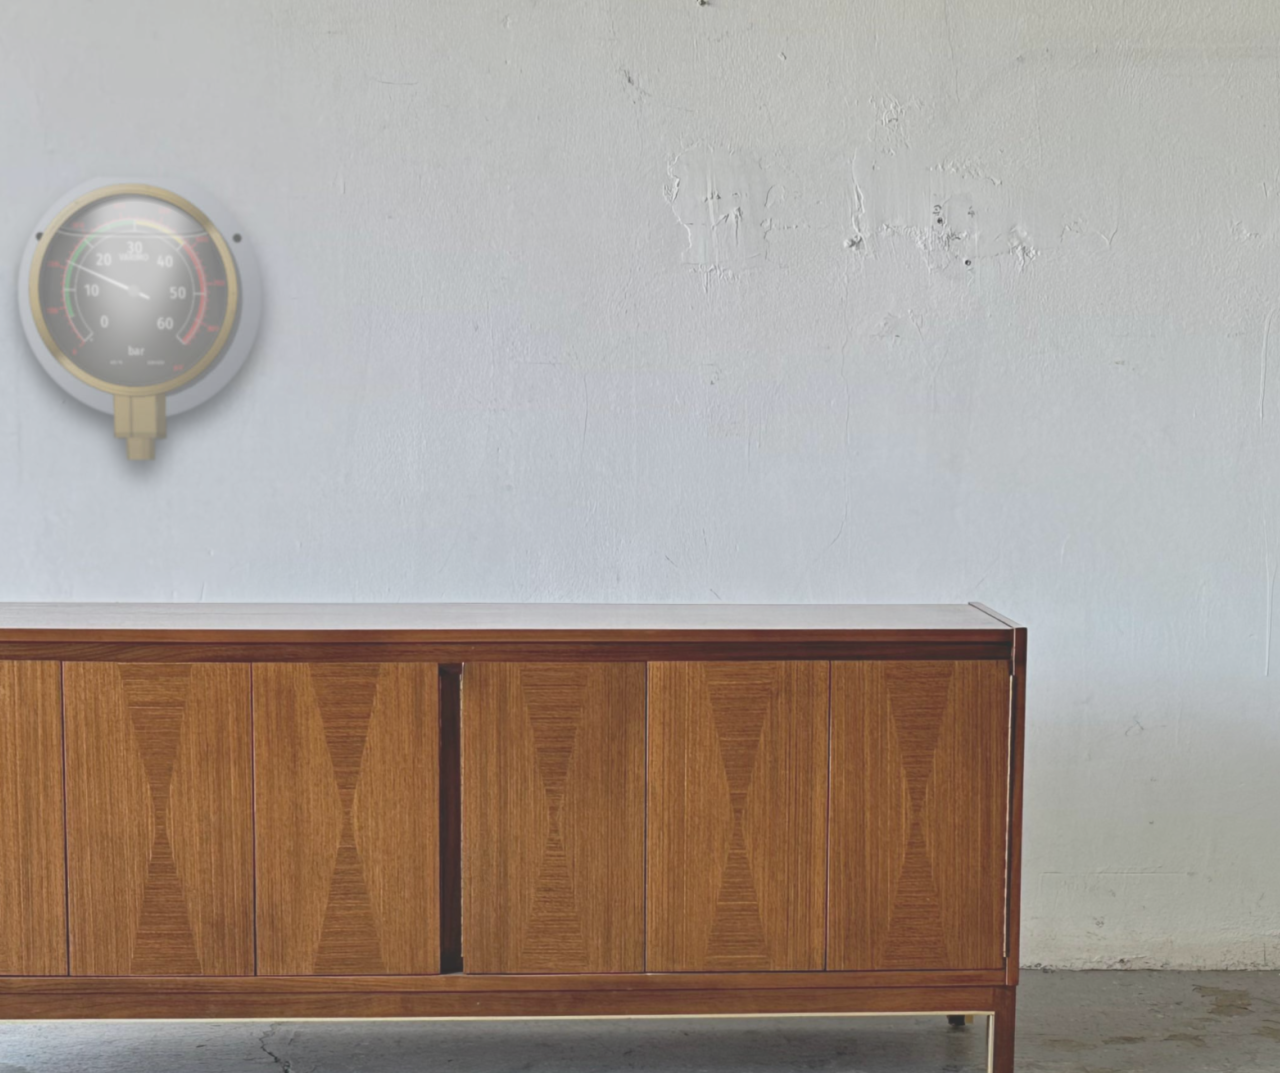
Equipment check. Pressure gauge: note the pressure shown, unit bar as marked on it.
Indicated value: 15 bar
